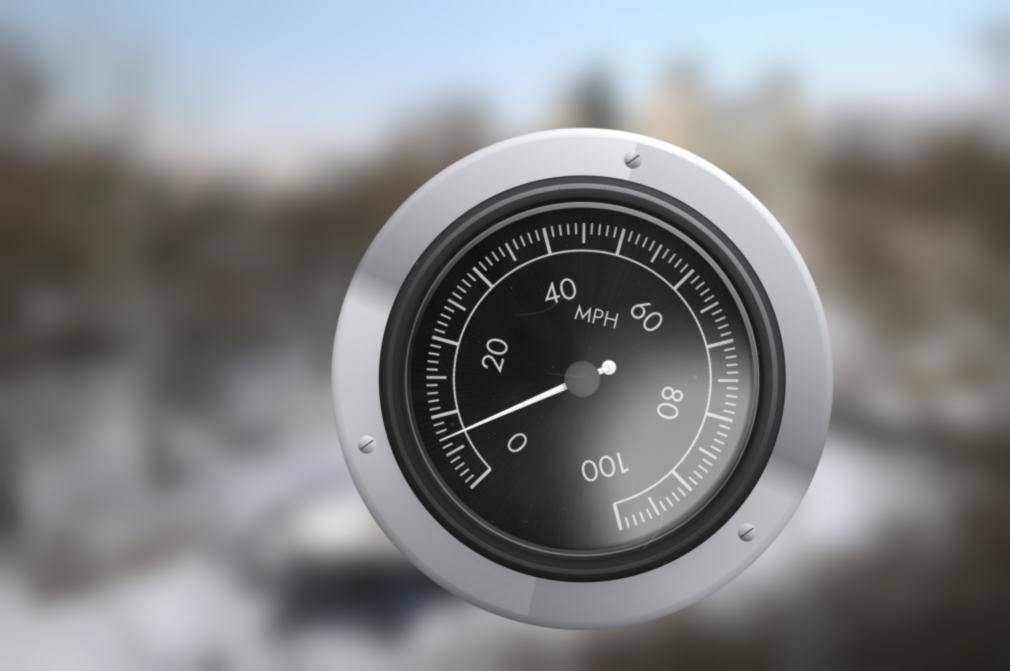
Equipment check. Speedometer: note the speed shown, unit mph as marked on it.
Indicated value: 7 mph
